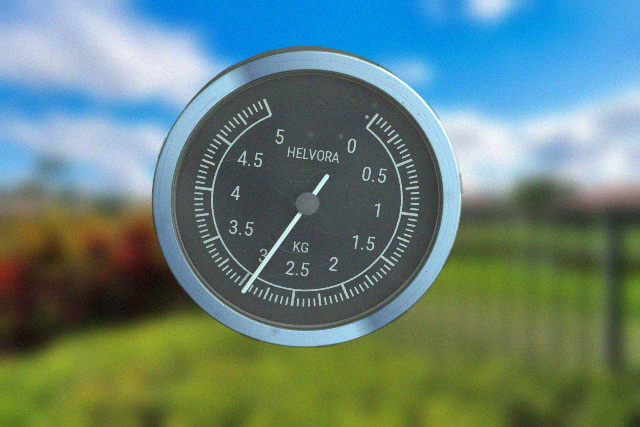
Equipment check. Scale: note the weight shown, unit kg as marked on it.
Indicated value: 2.95 kg
